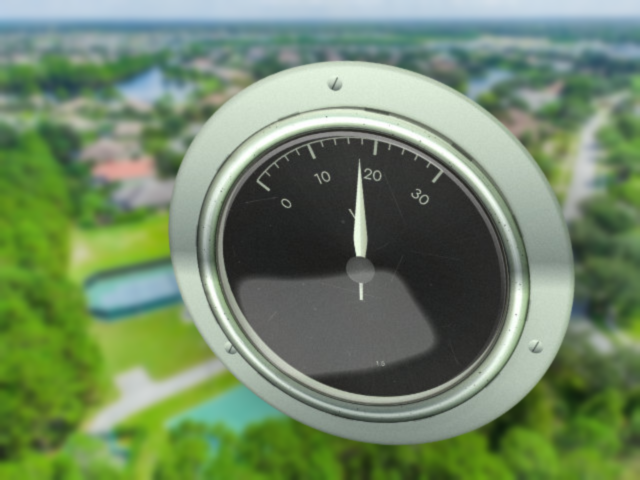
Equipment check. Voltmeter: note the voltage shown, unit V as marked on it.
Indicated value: 18 V
